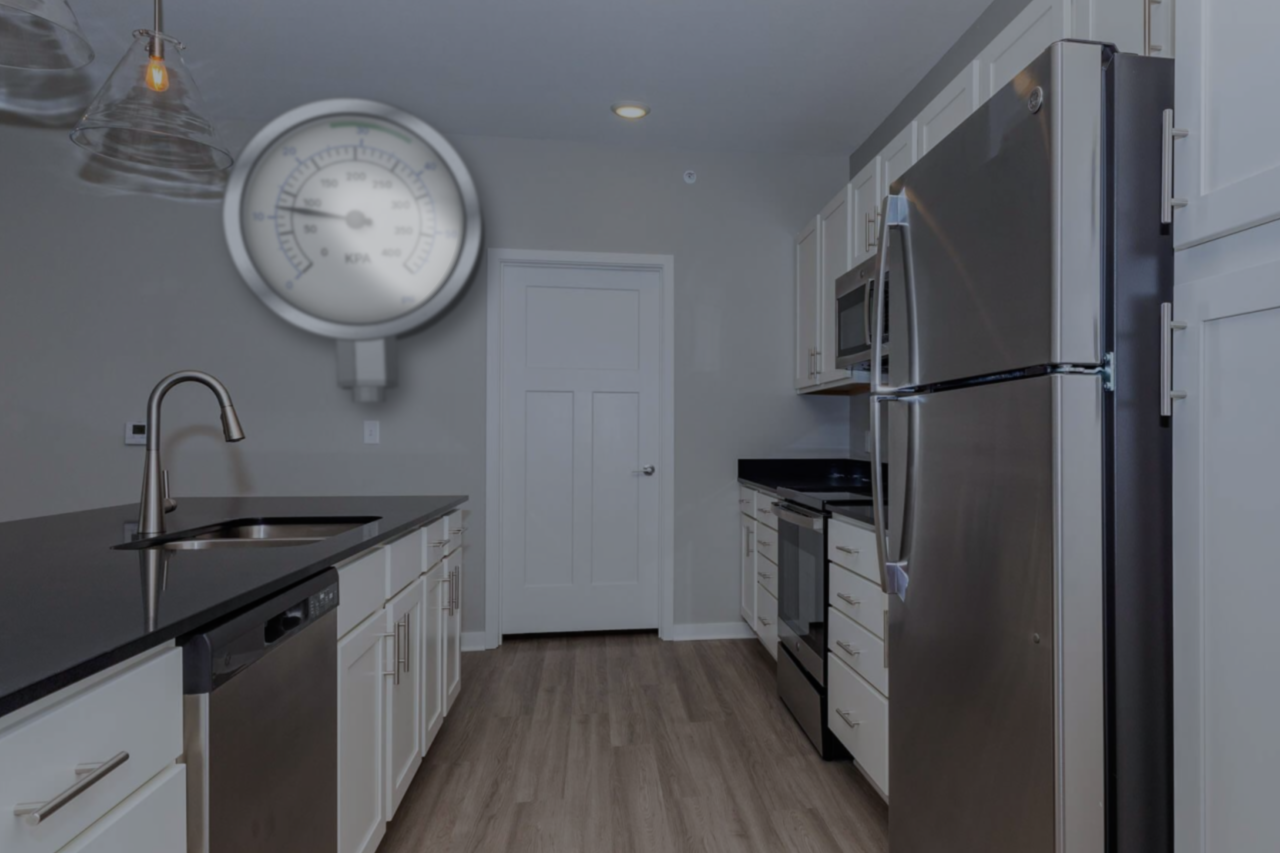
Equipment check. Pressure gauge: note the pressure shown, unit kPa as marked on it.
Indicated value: 80 kPa
